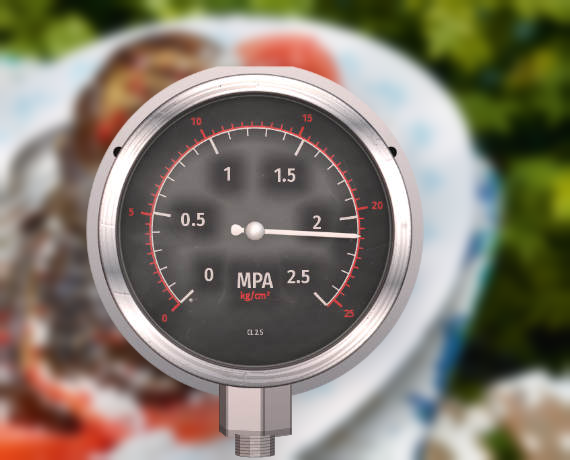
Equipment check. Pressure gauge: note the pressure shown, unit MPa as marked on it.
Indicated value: 2.1 MPa
